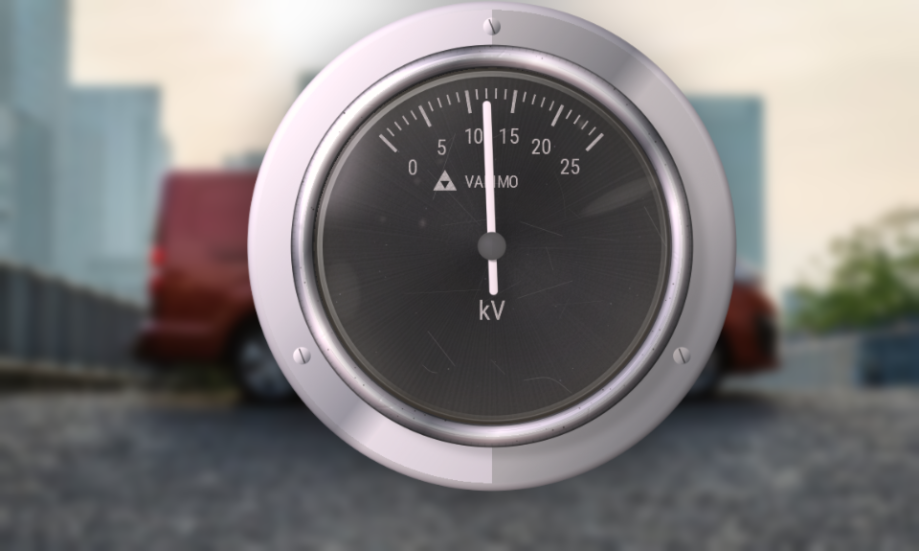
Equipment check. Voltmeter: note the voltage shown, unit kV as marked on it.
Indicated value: 12 kV
